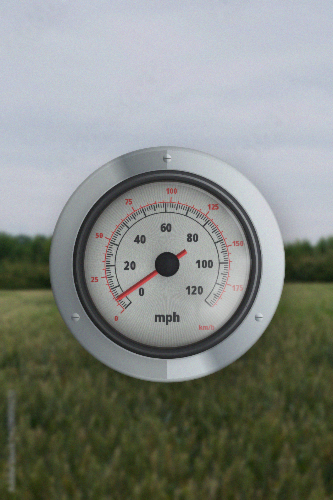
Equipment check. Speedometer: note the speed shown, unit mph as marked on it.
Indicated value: 5 mph
